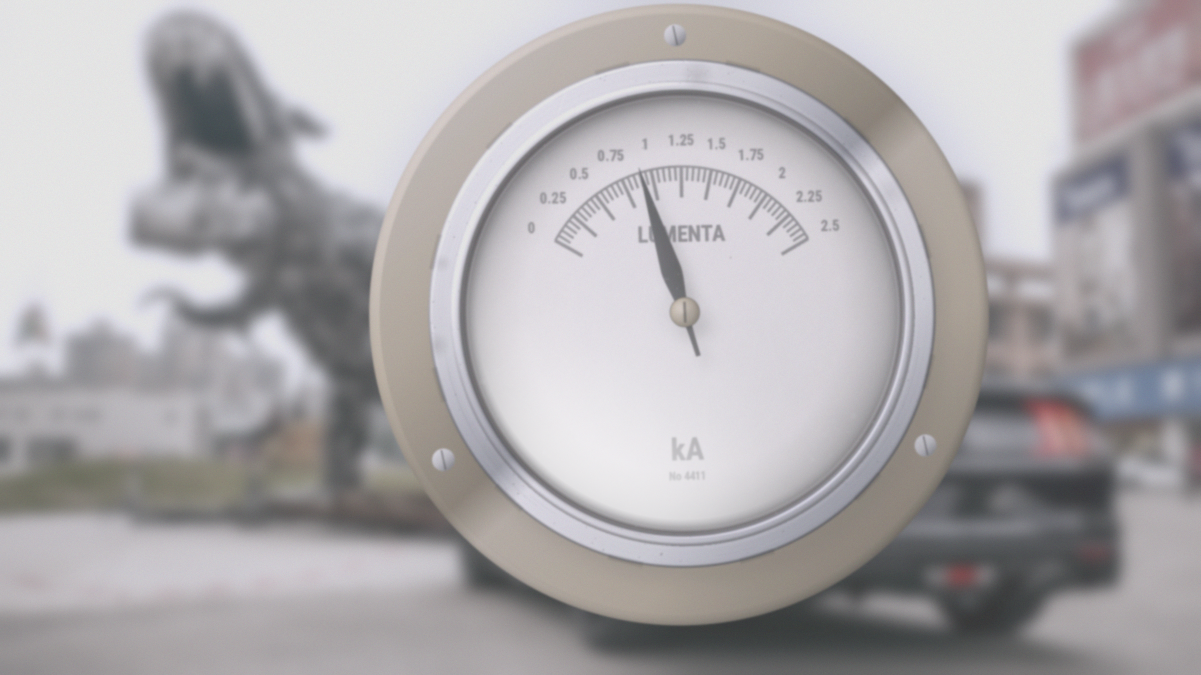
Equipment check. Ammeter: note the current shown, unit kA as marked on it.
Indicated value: 0.9 kA
